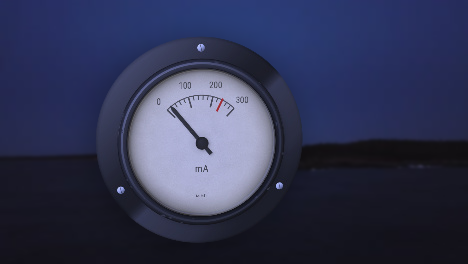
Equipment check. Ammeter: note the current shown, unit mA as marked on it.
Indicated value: 20 mA
